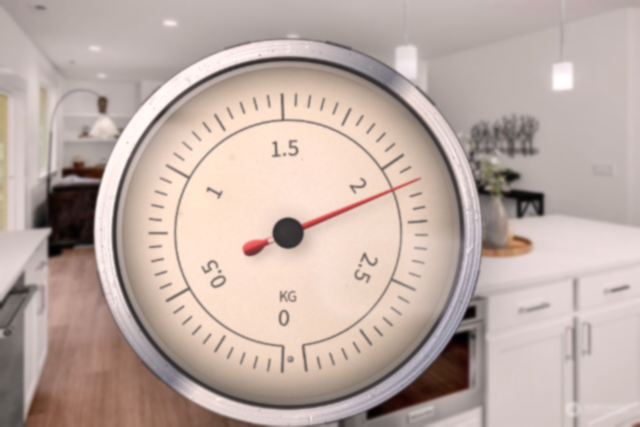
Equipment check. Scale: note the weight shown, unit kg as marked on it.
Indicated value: 2.1 kg
